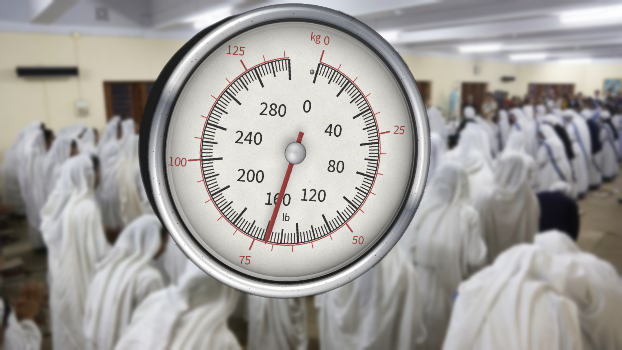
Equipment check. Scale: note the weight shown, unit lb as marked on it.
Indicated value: 160 lb
